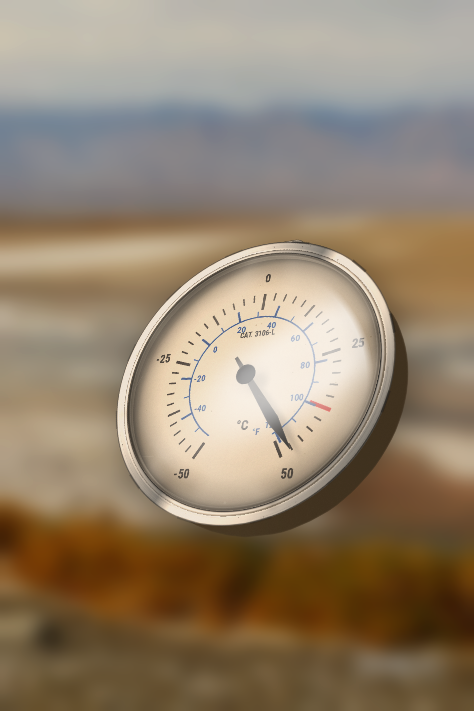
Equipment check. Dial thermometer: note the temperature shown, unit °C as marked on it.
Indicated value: 47.5 °C
